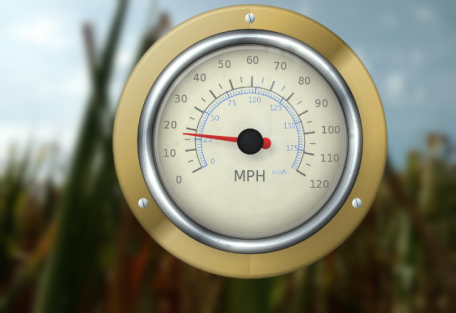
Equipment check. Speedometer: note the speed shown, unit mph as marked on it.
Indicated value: 17.5 mph
